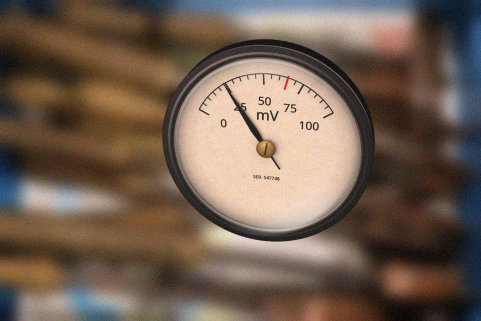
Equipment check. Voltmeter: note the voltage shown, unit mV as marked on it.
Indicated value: 25 mV
